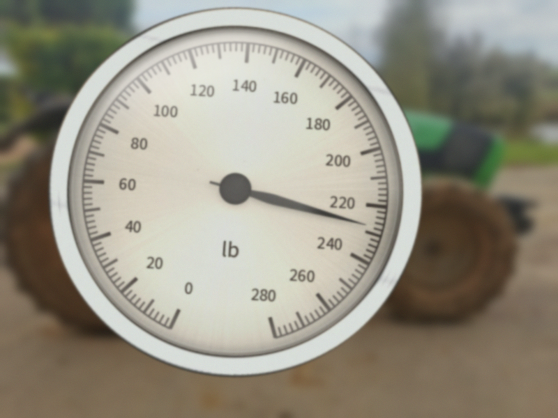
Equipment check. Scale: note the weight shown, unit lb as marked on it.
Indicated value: 228 lb
